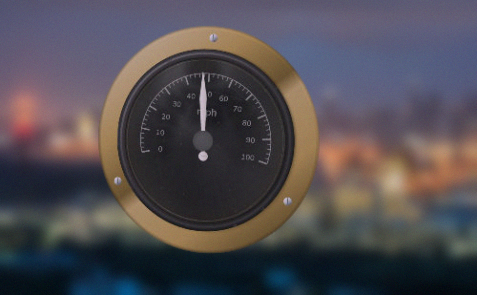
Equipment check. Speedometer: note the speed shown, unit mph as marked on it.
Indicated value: 48 mph
